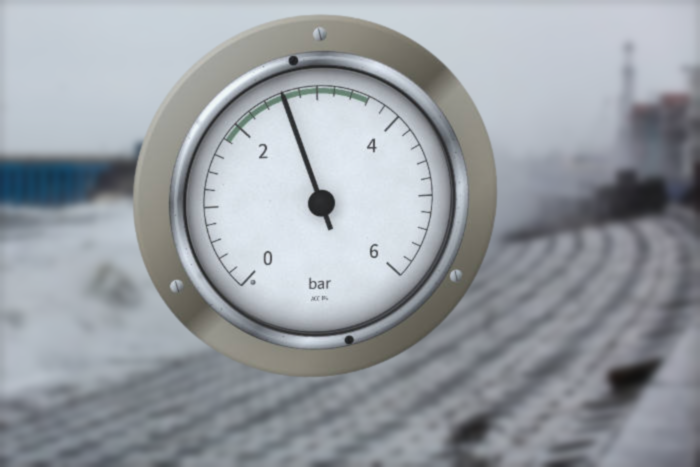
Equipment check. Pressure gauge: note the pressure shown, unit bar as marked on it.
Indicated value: 2.6 bar
